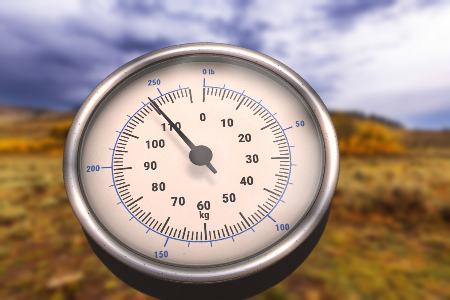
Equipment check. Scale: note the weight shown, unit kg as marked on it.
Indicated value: 110 kg
